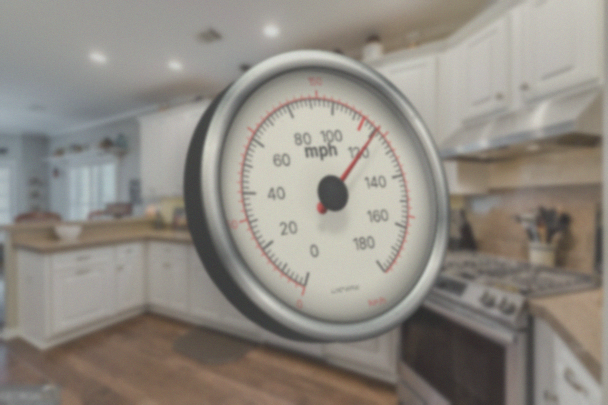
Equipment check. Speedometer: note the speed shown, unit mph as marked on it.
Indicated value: 120 mph
